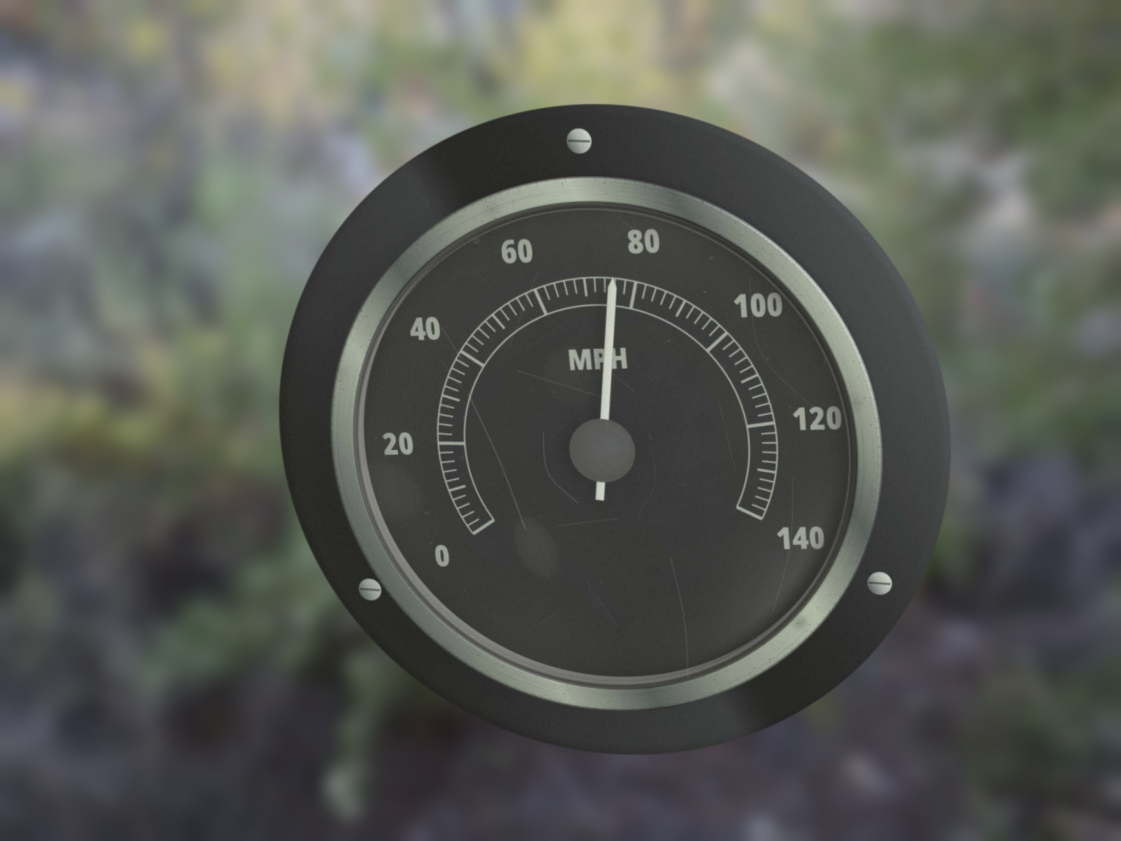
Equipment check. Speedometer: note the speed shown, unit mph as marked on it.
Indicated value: 76 mph
